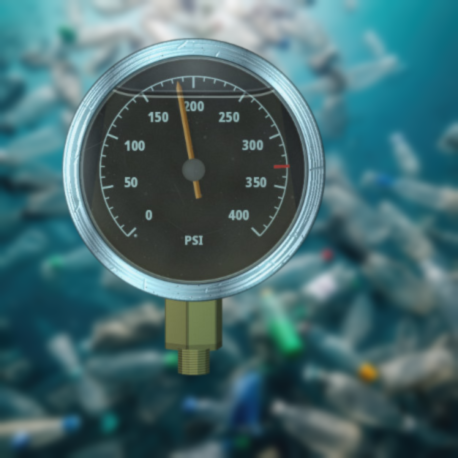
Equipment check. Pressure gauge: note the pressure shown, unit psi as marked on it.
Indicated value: 185 psi
